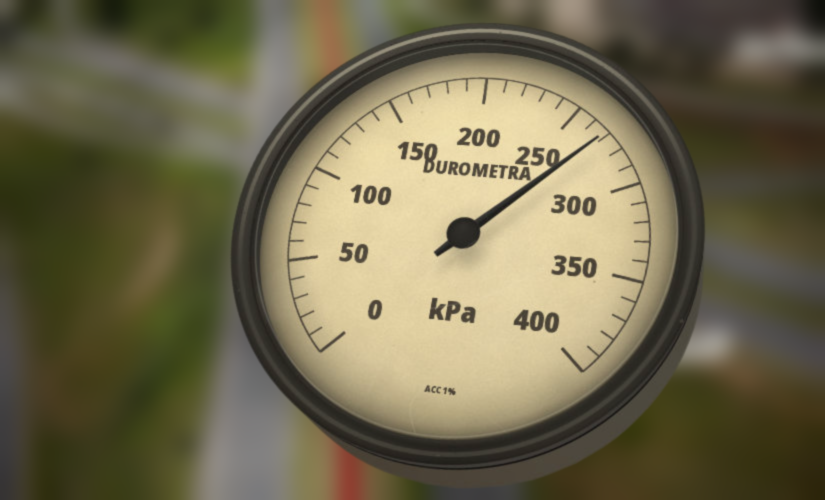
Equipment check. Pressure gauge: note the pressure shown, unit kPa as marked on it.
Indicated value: 270 kPa
